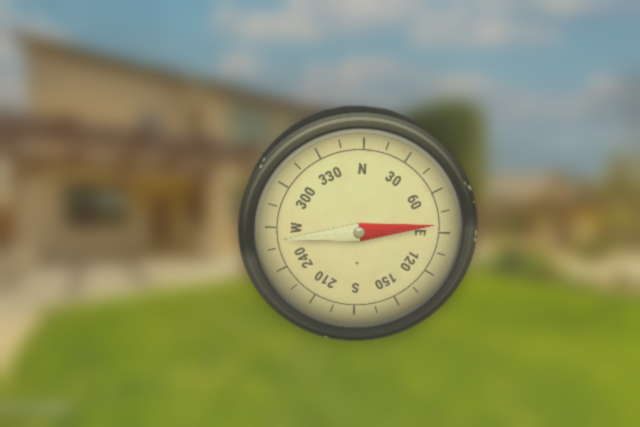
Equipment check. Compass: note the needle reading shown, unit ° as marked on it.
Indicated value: 82.5 °
